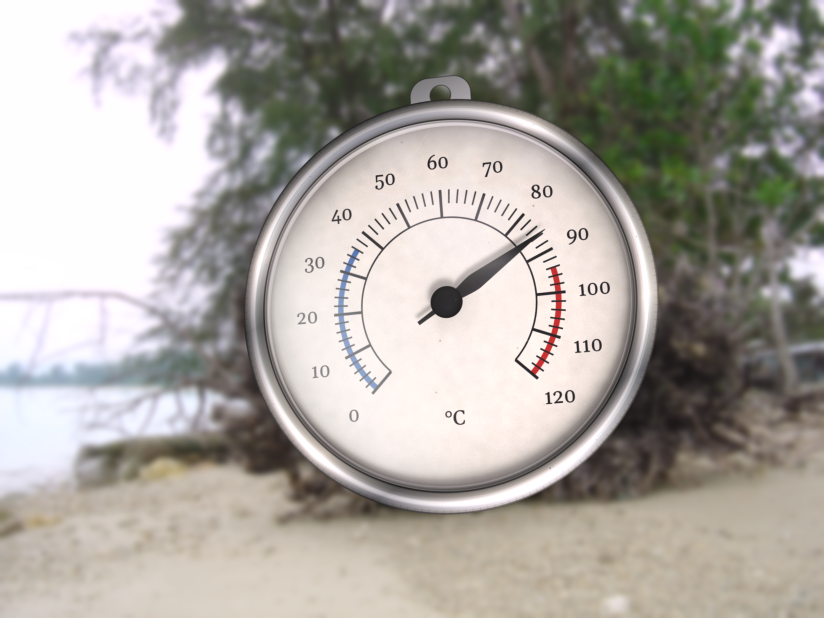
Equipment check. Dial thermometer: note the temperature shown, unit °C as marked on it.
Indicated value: 86 °C
